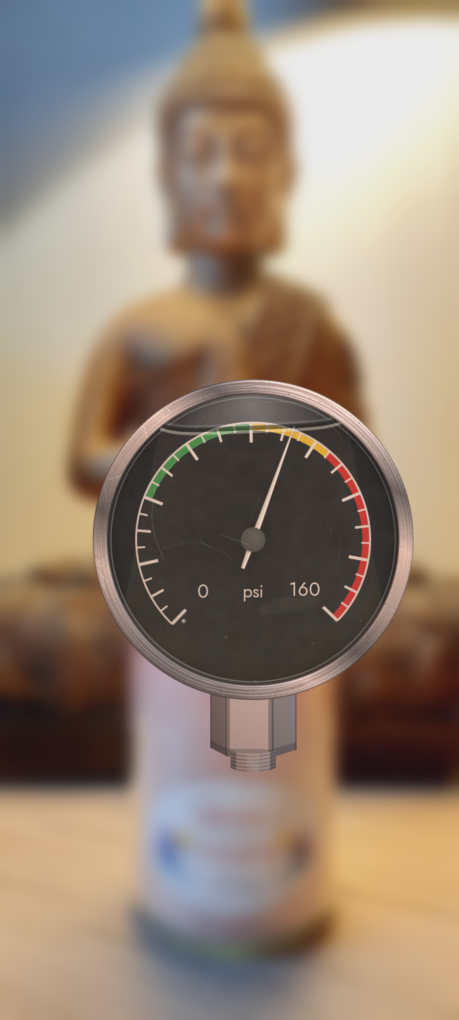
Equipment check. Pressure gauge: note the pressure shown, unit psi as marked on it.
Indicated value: 92.5 psi
